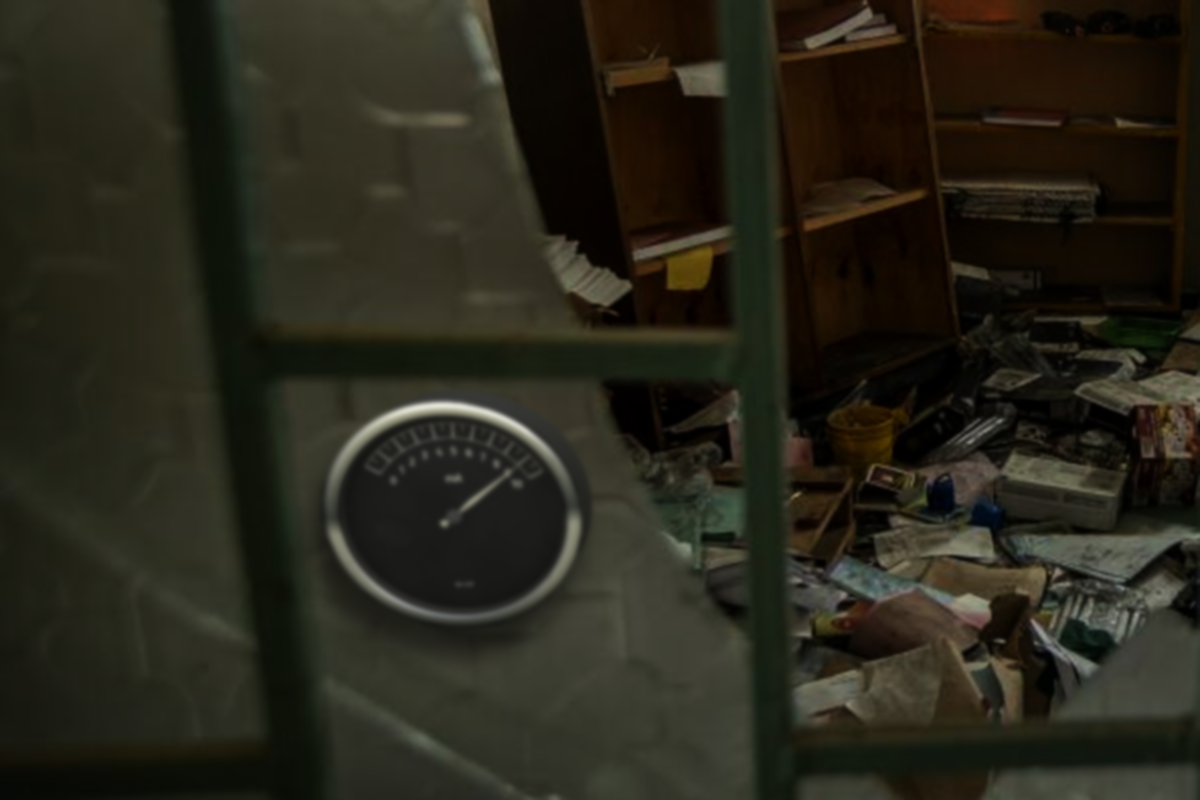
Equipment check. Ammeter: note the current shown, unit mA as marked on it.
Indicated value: 9 mA
